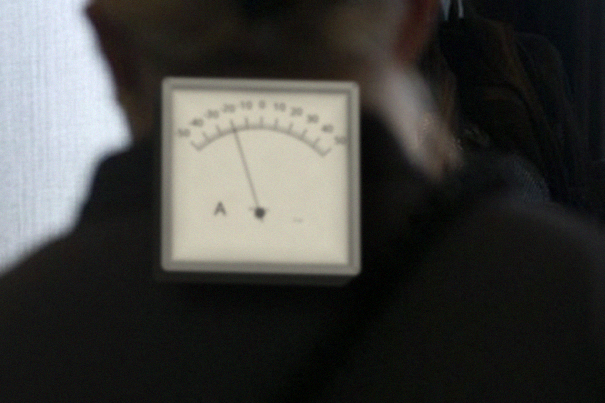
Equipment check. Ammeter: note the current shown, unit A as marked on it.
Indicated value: -20 A
